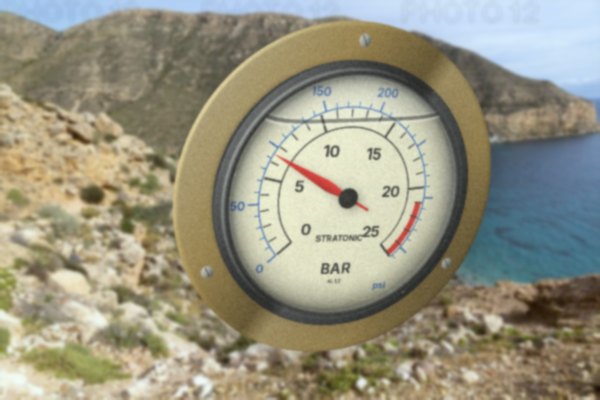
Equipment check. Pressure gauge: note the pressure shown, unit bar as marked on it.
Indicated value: 6.5 bar
